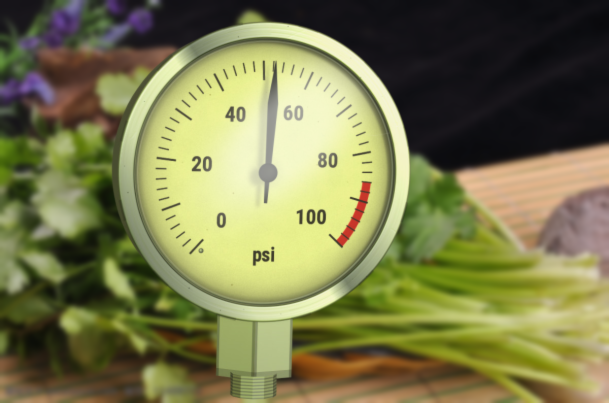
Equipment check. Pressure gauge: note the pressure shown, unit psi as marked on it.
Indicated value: 52 psi
